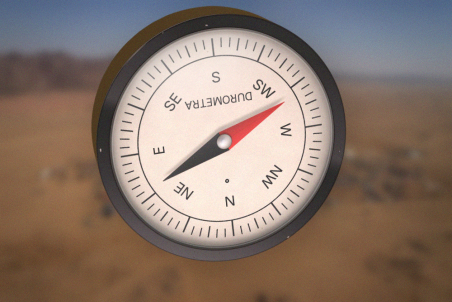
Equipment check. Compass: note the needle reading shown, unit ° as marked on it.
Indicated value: 245 °
